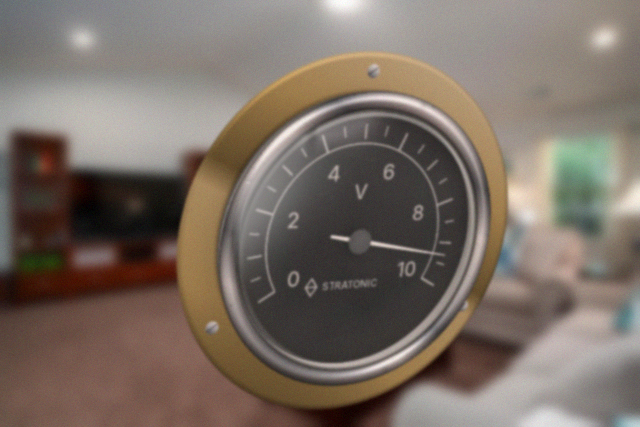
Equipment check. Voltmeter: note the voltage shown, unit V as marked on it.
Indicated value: 9.25 V
